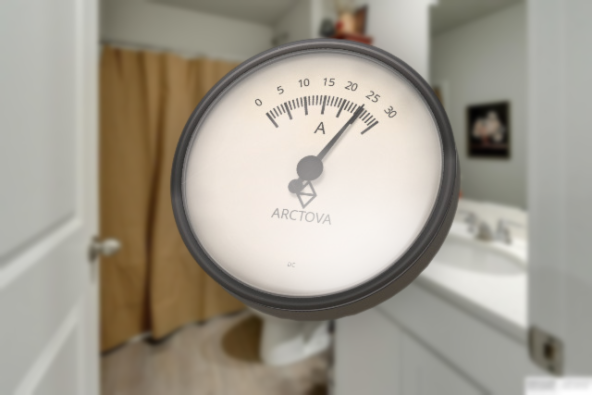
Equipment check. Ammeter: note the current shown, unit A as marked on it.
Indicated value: 25 A
